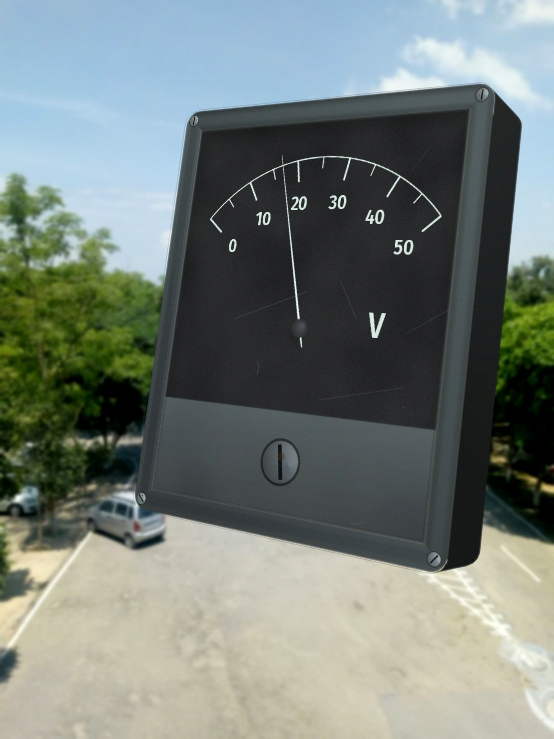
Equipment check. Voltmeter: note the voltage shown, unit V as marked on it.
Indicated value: 17.5 V
